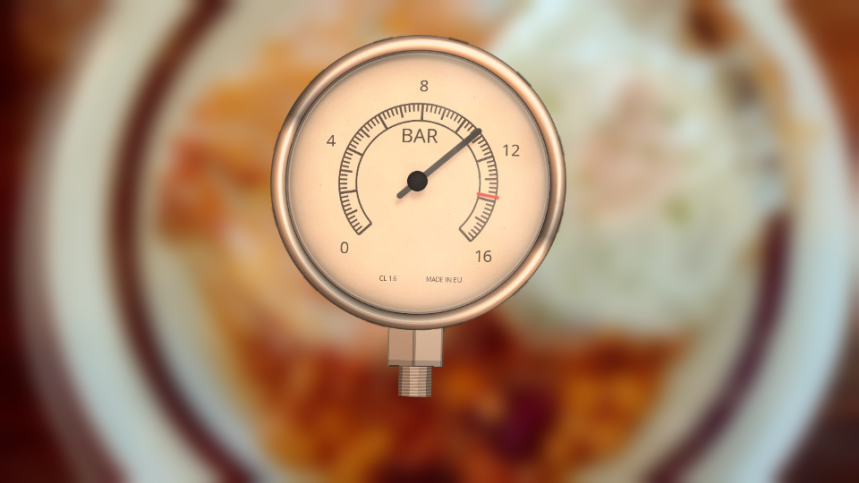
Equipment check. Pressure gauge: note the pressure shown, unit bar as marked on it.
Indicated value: 10.8 bar
